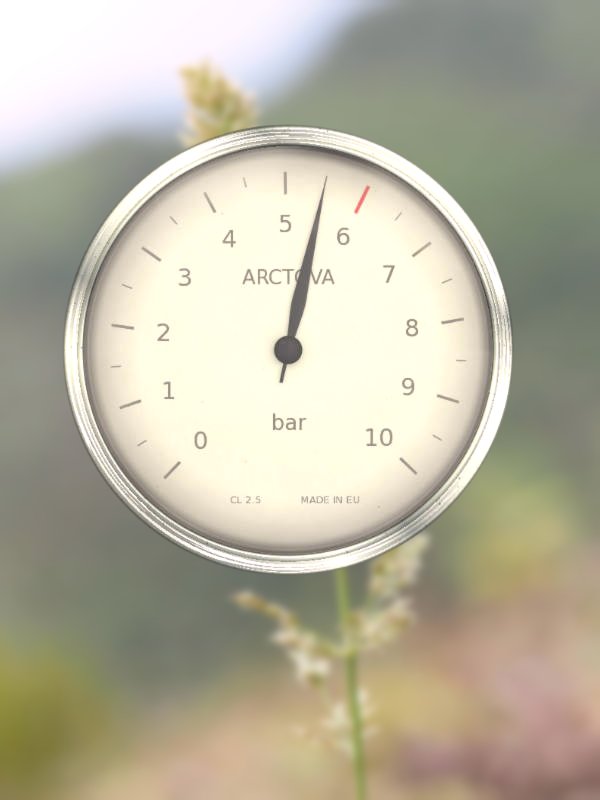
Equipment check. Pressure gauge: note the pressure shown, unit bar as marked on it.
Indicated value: 5.5 bar
